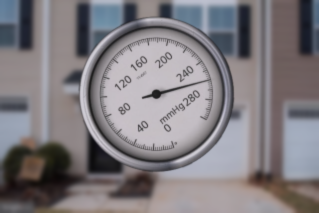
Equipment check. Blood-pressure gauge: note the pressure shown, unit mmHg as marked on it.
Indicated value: 260 mmHg
